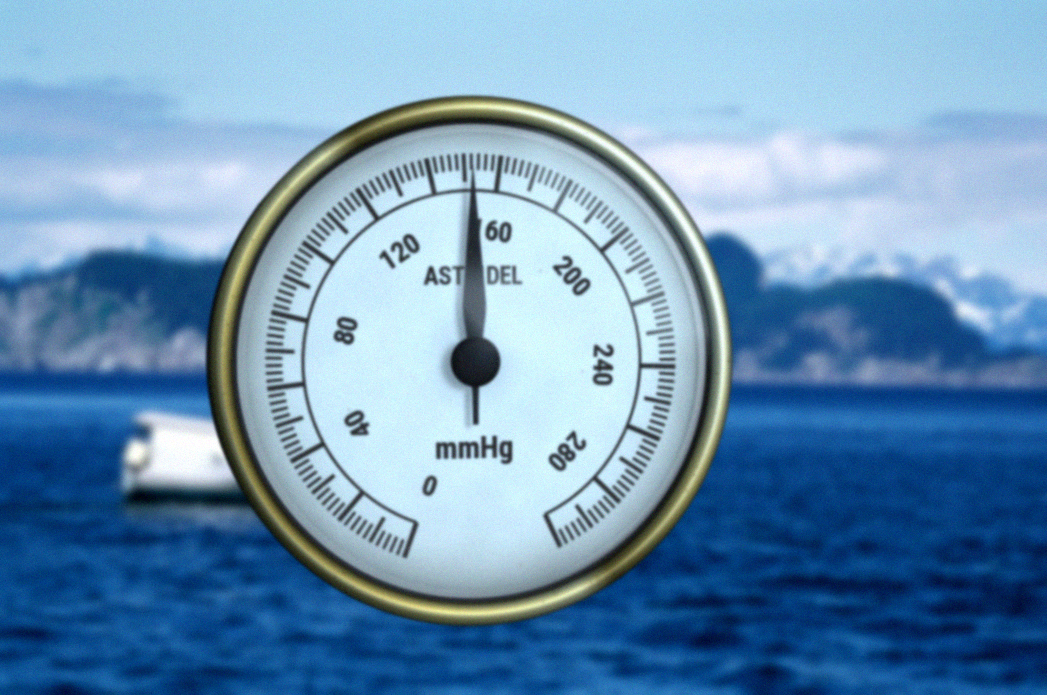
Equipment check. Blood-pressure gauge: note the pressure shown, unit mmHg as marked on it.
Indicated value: 152 mmHg
